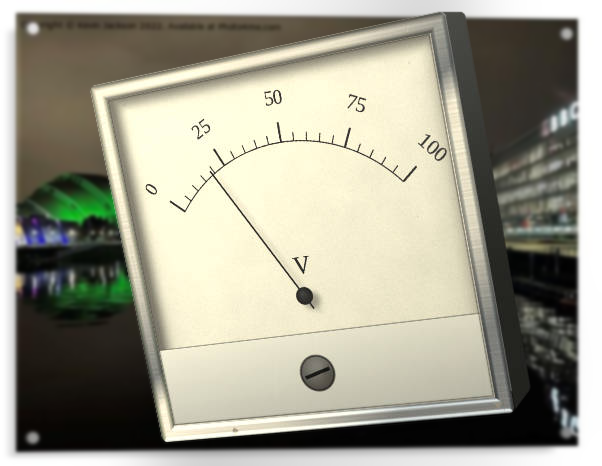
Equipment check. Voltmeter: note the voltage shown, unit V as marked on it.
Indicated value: 20 V
